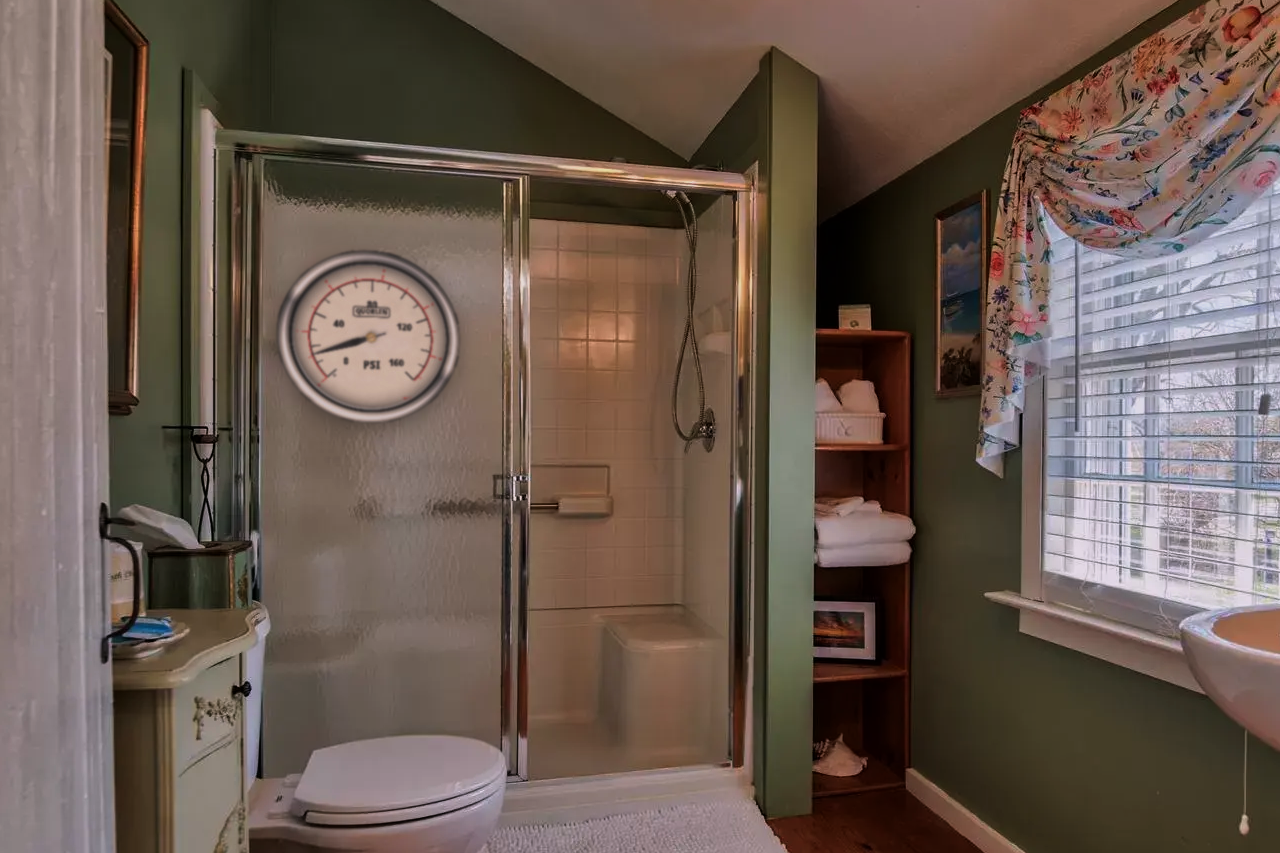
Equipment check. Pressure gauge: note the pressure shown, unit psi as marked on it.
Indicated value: 15 psi
